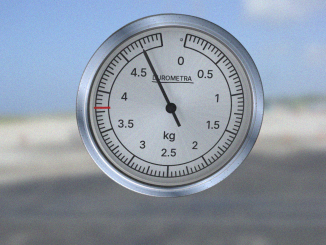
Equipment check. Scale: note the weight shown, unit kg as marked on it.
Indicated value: 4.75 kg
